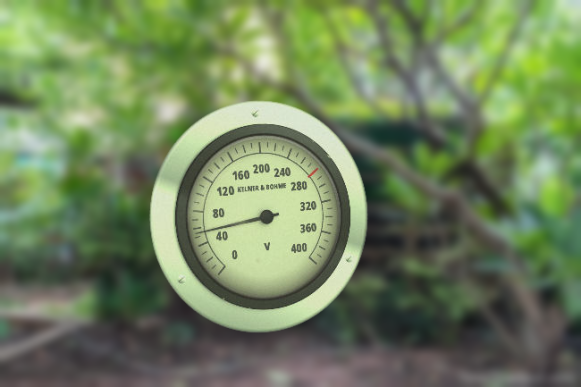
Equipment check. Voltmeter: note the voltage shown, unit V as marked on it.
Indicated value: 55 V
